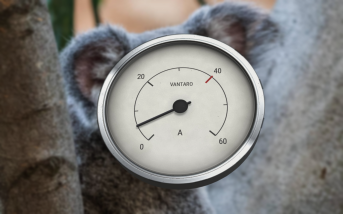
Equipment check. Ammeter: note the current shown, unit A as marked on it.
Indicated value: 5 A
